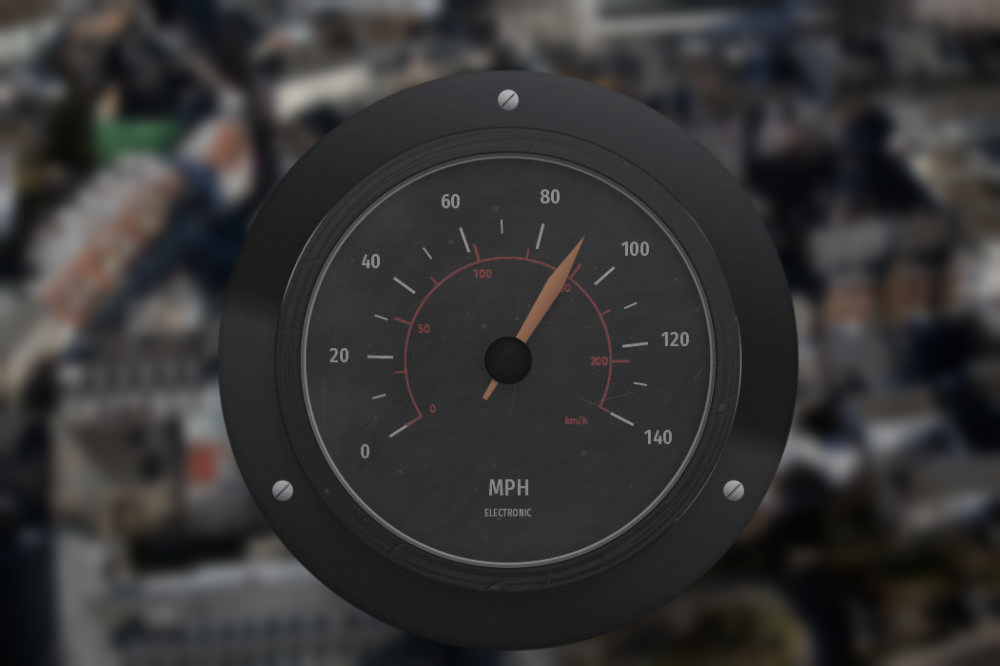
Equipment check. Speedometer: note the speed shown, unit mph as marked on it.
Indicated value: 90 mph
